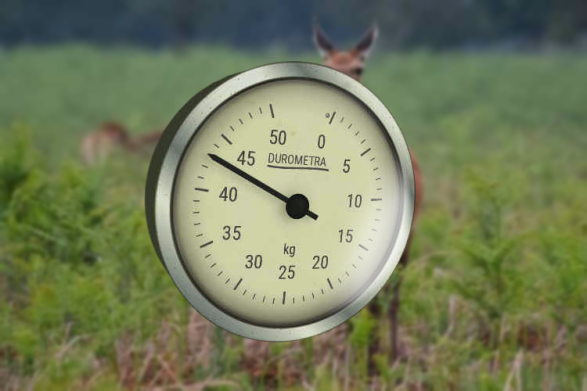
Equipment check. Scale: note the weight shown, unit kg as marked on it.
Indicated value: 43 kg
